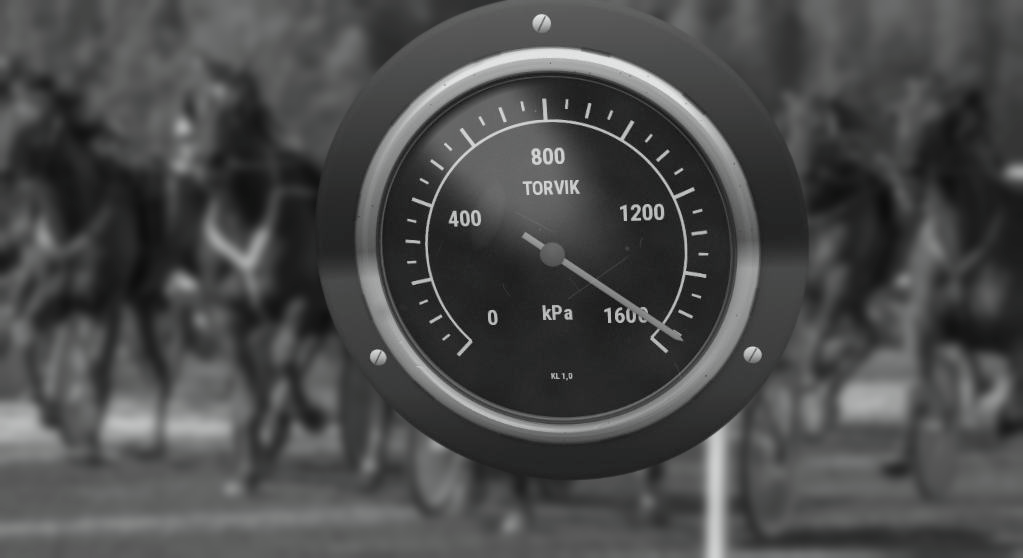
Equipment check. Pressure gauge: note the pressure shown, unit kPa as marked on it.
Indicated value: 1550 kPa
